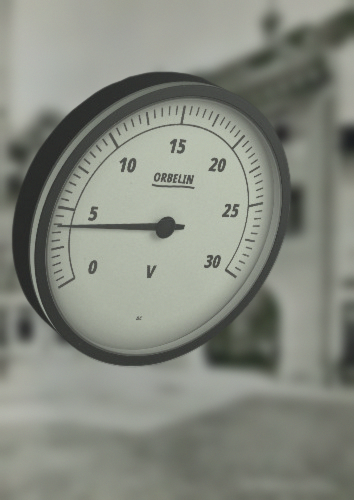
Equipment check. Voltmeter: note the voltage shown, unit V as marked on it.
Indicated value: 4 V
